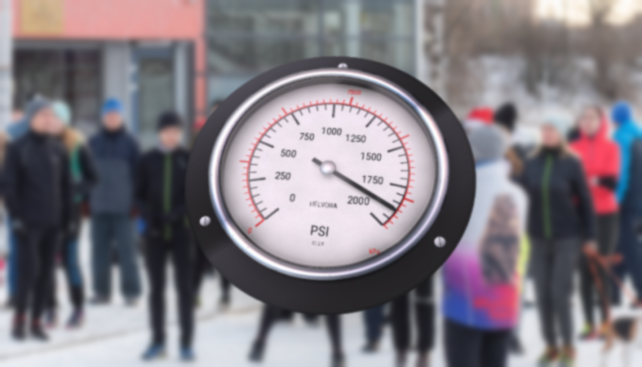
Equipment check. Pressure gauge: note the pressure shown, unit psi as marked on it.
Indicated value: 1900 psi
